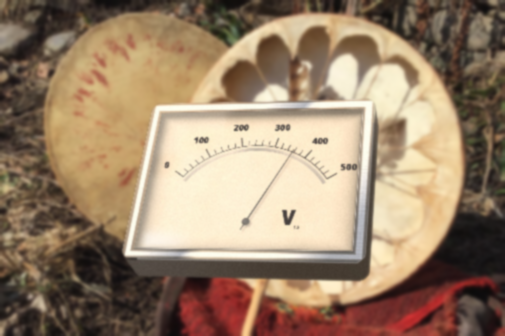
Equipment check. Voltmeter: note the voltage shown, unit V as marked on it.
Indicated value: 360 V
